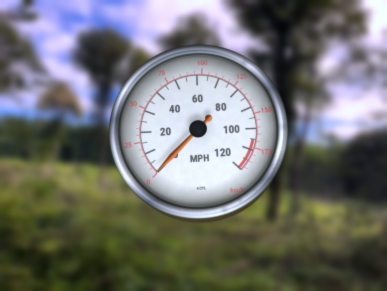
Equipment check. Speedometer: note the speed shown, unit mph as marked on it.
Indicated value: 0 mph
